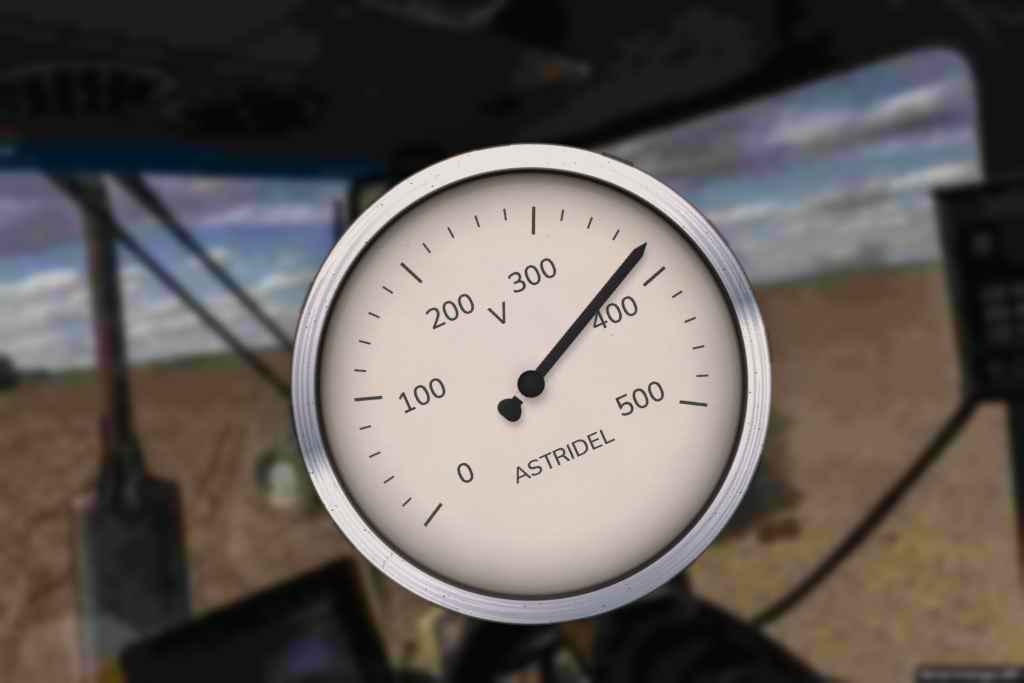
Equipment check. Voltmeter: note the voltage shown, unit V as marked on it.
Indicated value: 380 V
